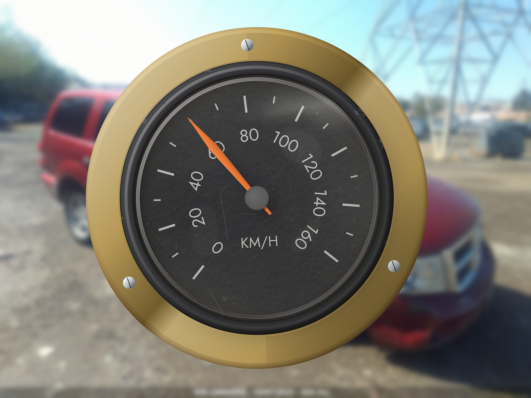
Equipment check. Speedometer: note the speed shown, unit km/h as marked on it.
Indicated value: 60 km/h
